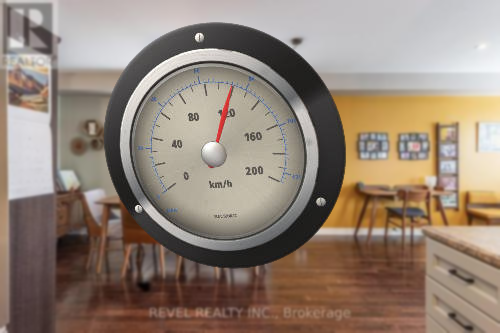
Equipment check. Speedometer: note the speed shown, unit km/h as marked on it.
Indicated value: 120 km/h
